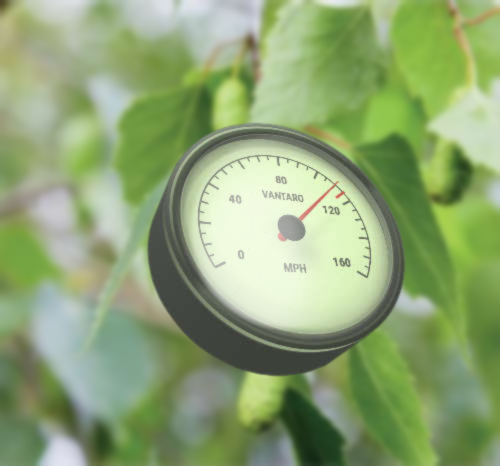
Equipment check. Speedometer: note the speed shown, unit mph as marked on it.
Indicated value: 110 mph
